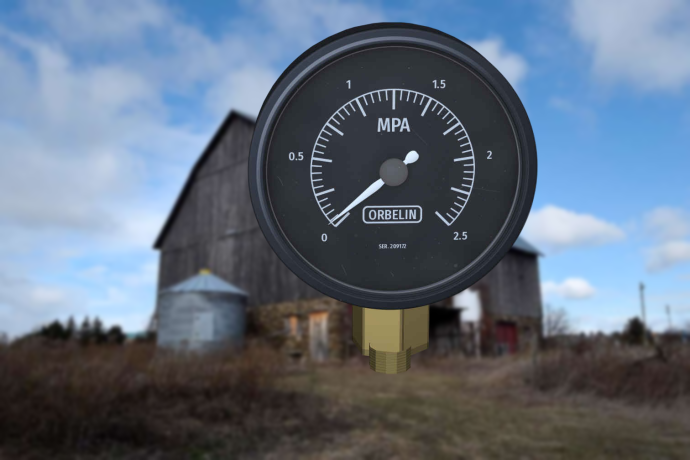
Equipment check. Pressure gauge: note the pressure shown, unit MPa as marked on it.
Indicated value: 0.05 MPa
